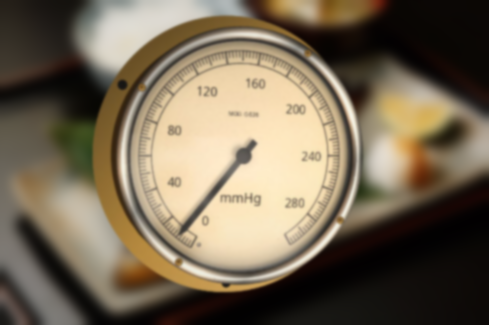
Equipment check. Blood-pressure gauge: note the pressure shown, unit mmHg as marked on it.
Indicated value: 10 mmHg
